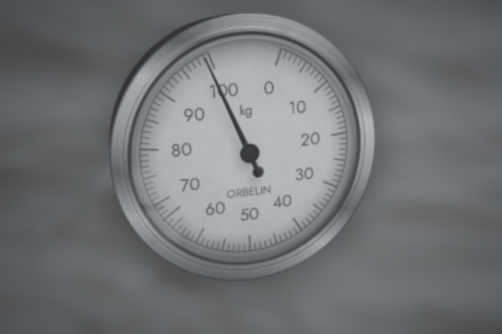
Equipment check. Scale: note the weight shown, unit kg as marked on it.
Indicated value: 99 kg
